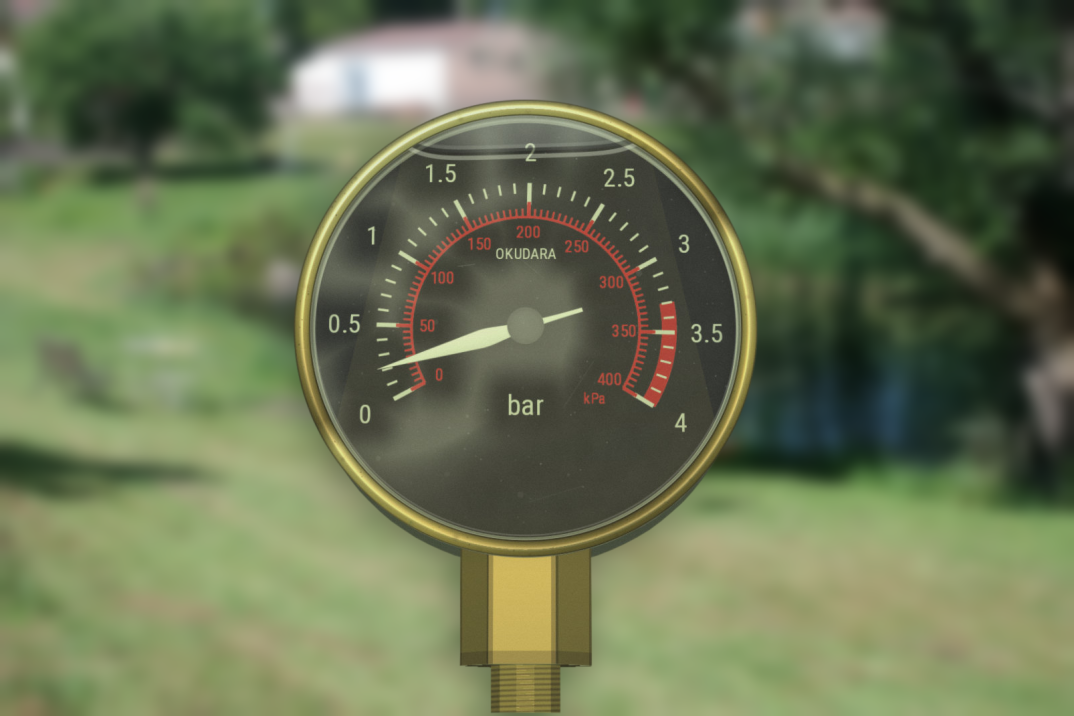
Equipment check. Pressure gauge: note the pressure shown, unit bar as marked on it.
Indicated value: 0.2 bar
